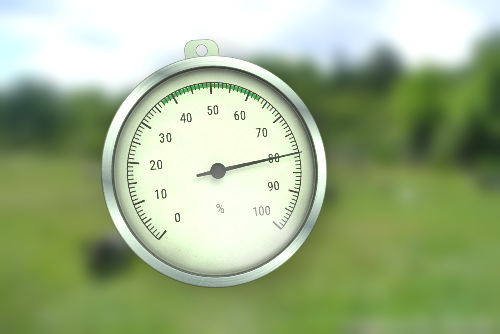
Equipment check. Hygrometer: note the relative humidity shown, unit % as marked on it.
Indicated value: 80 %
